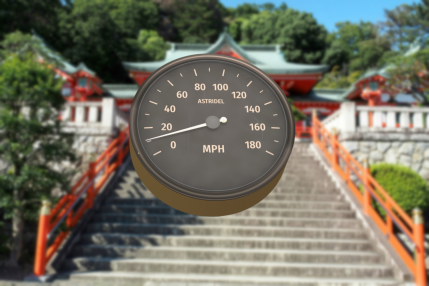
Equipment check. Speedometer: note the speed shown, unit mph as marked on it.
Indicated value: 10 mph
